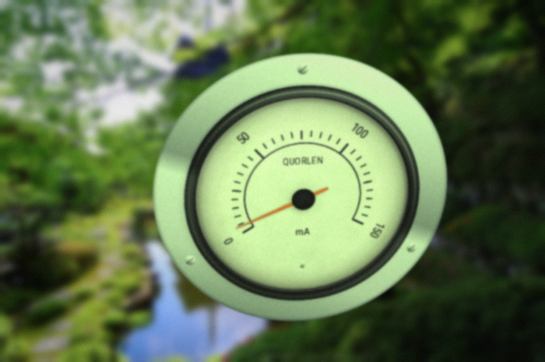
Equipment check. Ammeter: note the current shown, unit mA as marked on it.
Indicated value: 5 mA
